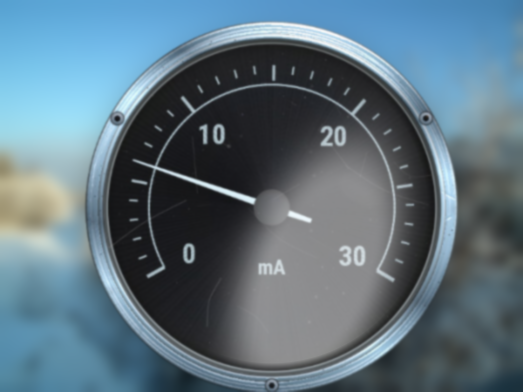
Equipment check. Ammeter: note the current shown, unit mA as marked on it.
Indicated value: 6 mA
